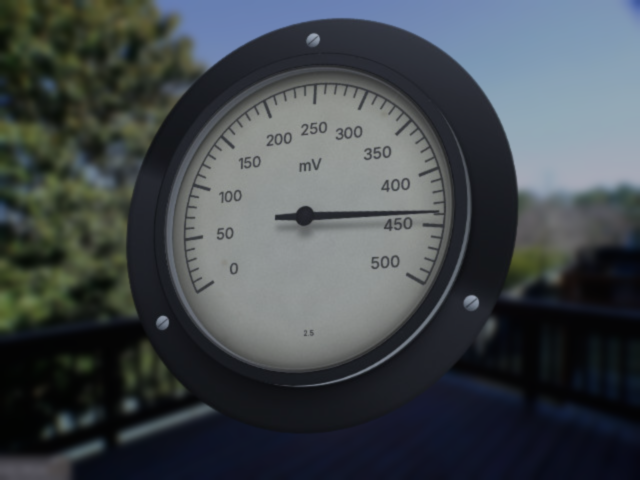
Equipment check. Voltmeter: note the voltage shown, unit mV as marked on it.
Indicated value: 440 mV
